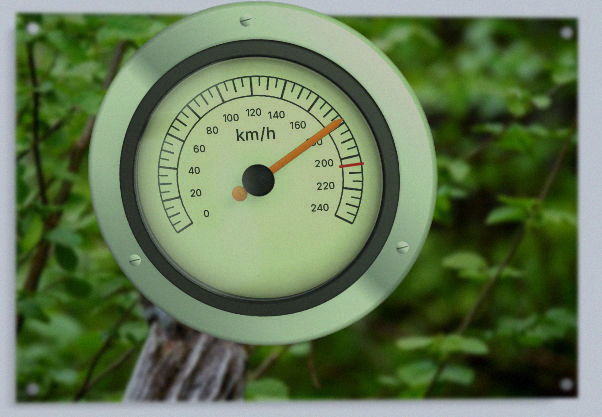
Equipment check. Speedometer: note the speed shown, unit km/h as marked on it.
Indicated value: 177.5 km/h
